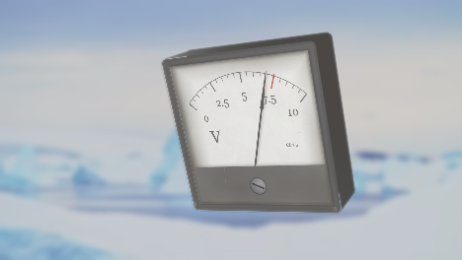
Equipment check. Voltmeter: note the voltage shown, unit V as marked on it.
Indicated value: 7 V
